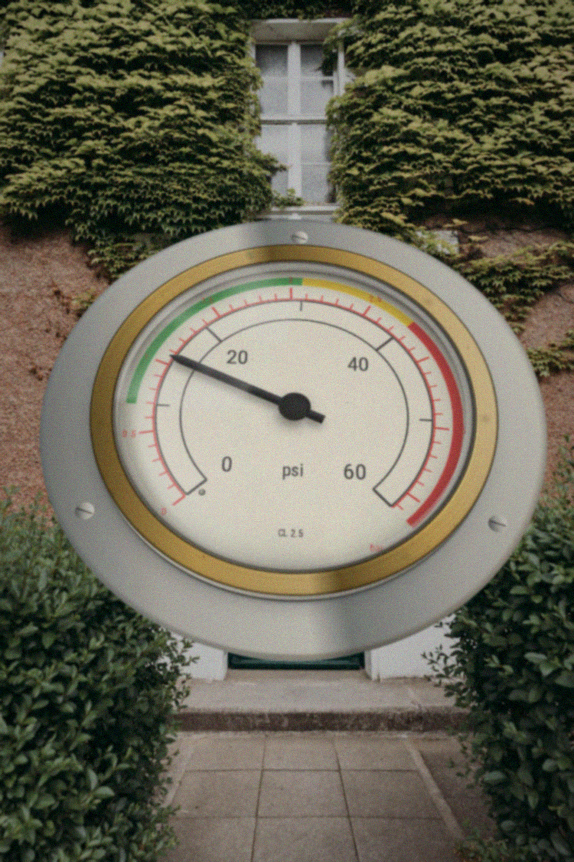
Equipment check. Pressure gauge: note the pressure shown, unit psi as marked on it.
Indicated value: 15 psi
